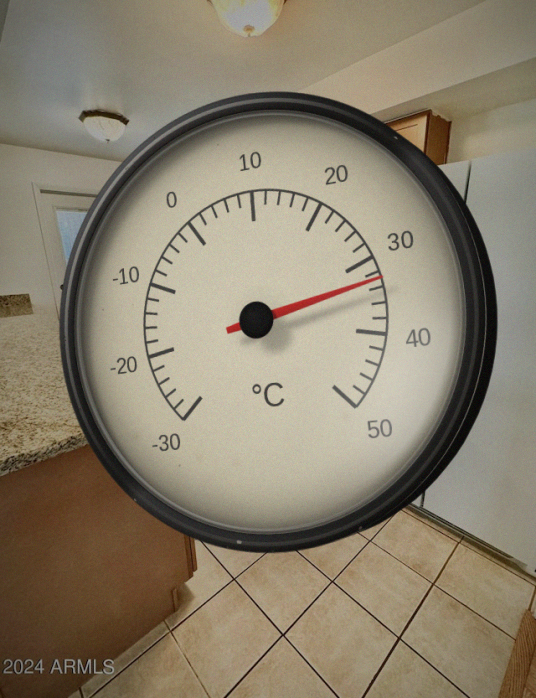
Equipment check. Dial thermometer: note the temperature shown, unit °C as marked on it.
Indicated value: 33 °C
